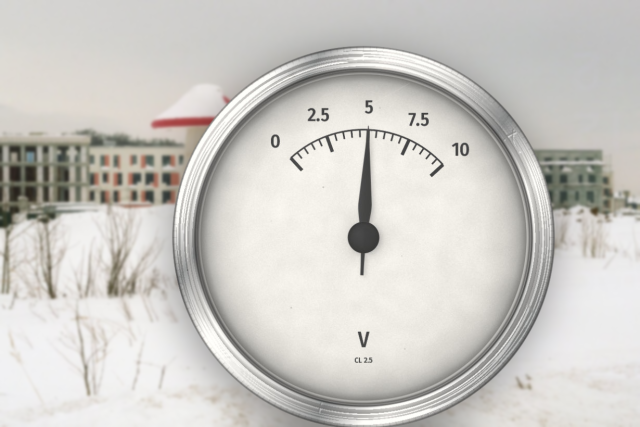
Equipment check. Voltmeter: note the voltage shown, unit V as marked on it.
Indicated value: 5 V
